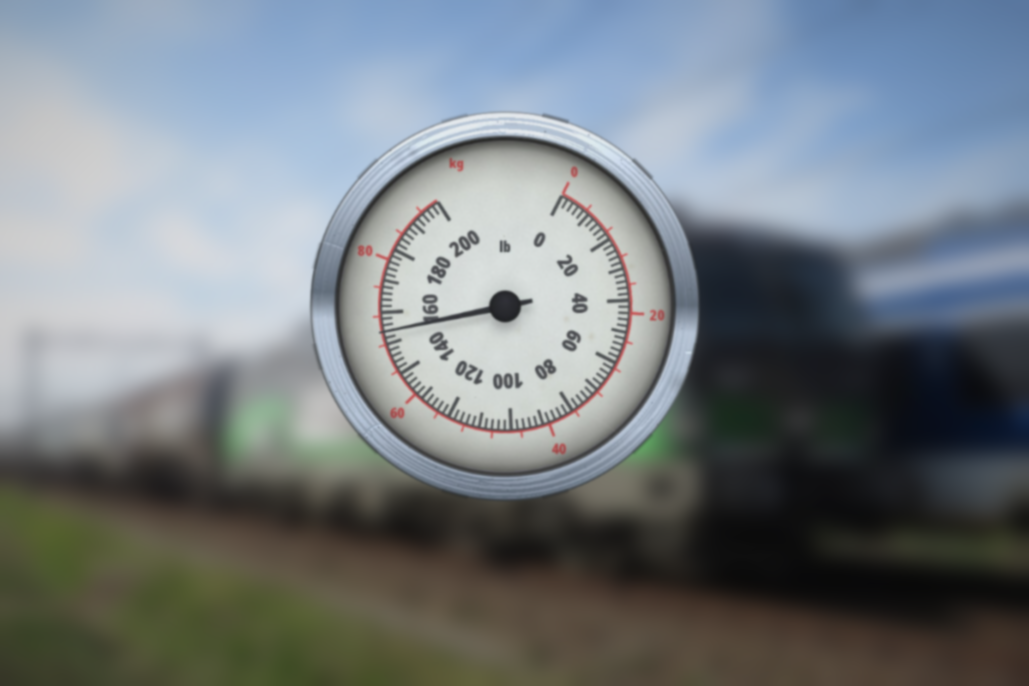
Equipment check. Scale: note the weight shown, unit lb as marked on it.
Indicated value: 154 lb
